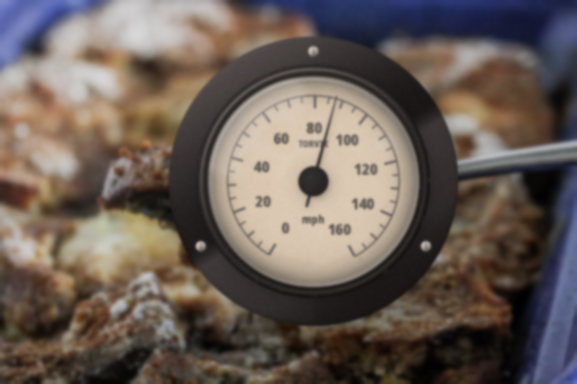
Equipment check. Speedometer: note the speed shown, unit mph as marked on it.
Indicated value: 87.5 mph
